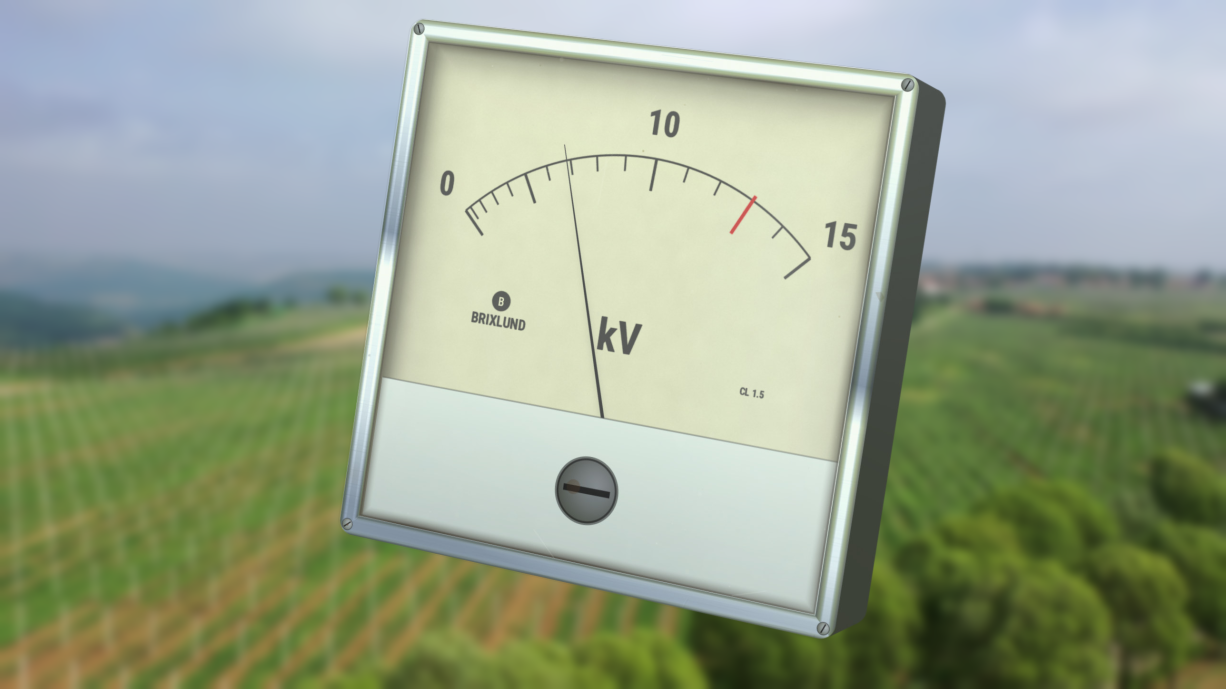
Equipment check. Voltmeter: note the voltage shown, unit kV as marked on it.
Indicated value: 7 kV
